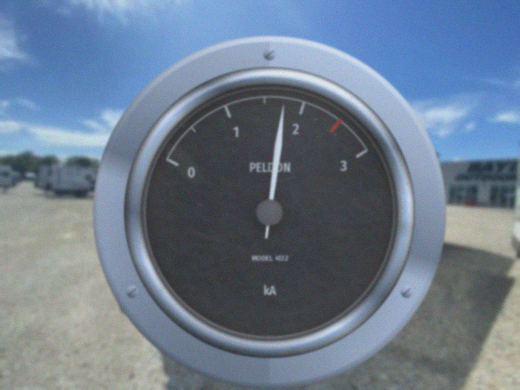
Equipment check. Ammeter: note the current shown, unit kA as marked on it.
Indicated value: 1.75 kA
